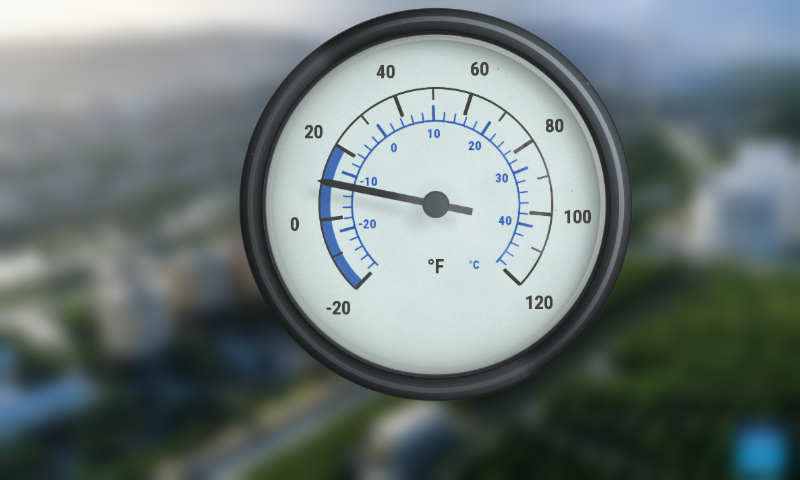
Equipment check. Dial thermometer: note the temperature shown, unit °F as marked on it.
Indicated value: 10 °F
